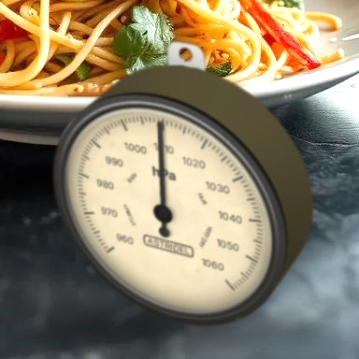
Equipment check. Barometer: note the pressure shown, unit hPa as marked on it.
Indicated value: 1010 hPa
